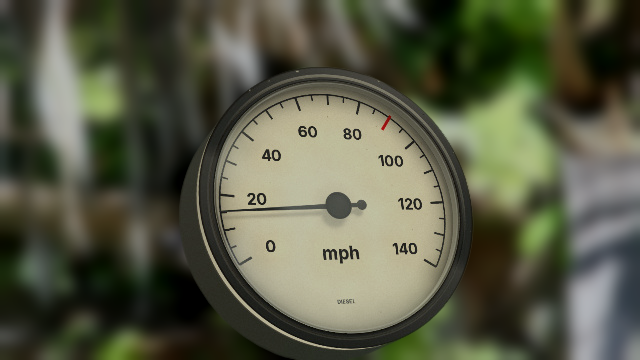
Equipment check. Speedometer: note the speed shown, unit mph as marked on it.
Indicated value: 15 mph
